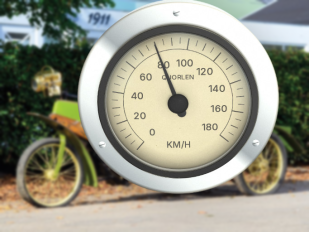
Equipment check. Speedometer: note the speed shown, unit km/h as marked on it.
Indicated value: 80 km/h
